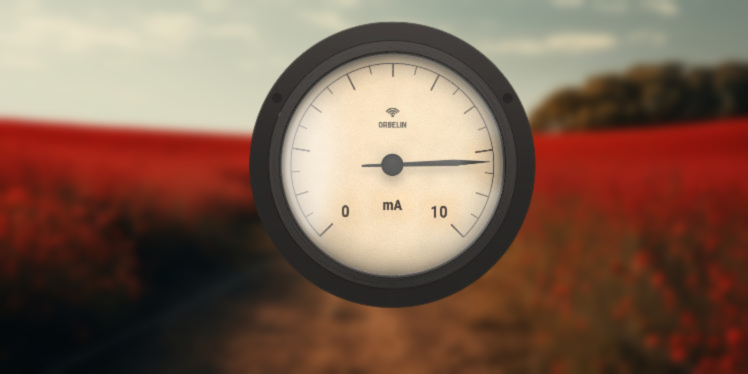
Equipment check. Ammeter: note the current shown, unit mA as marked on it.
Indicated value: 8.25 mA
